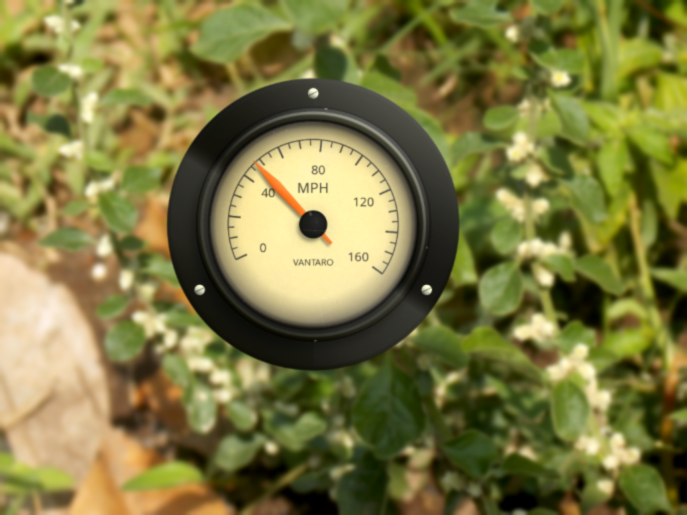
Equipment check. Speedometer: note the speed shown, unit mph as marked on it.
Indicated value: 47.5 mph
